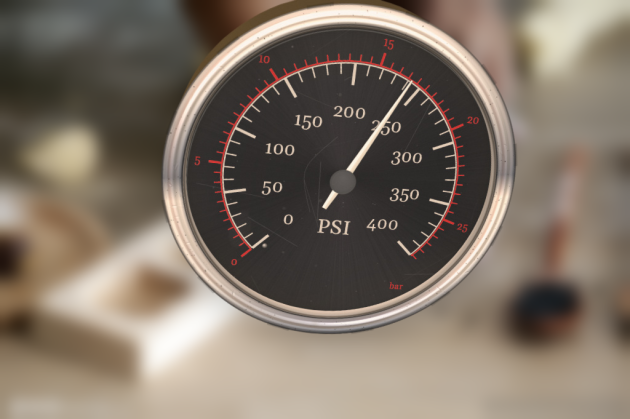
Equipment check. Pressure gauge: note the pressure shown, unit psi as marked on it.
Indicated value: 240 psi
